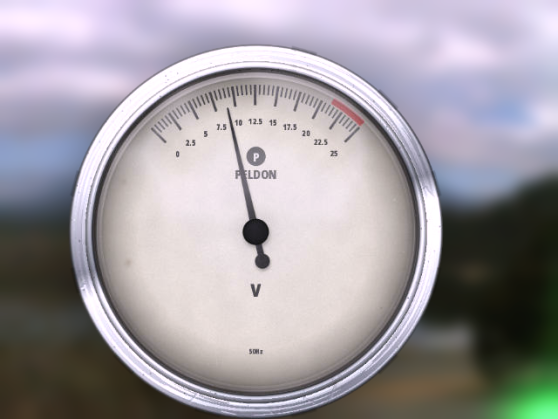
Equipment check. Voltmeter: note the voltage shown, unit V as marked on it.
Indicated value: 9 V
